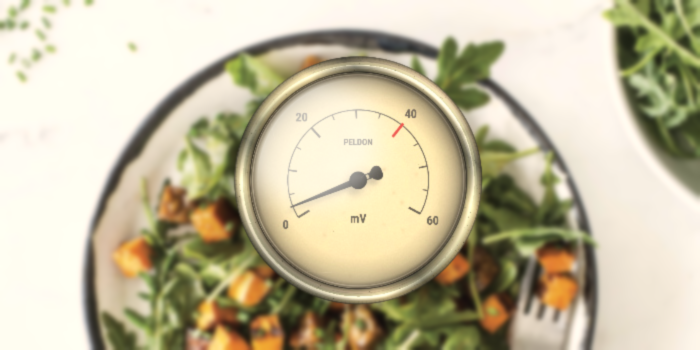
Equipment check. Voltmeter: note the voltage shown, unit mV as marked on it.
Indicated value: 2.5 mV
